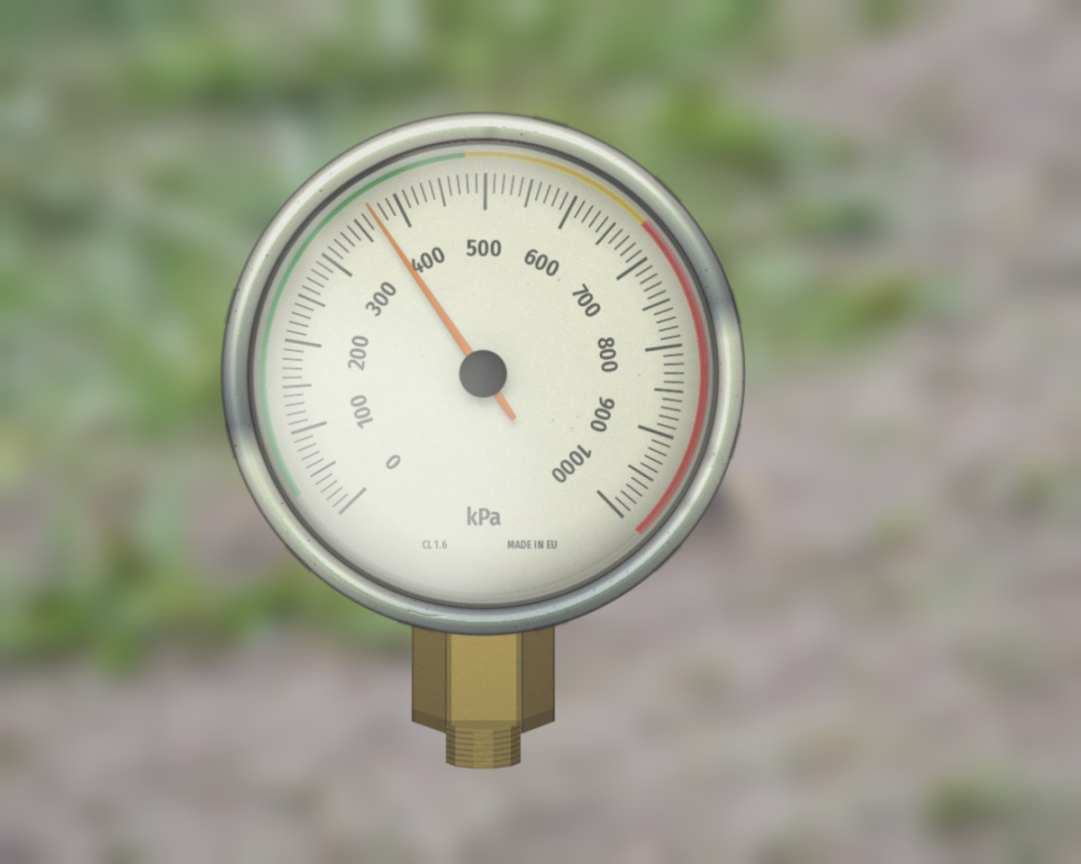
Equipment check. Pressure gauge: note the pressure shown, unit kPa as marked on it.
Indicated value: 370 kPa
